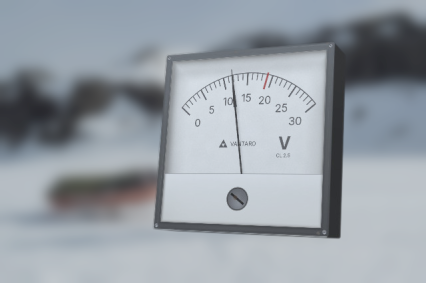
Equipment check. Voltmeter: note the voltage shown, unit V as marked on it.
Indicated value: 12 V
